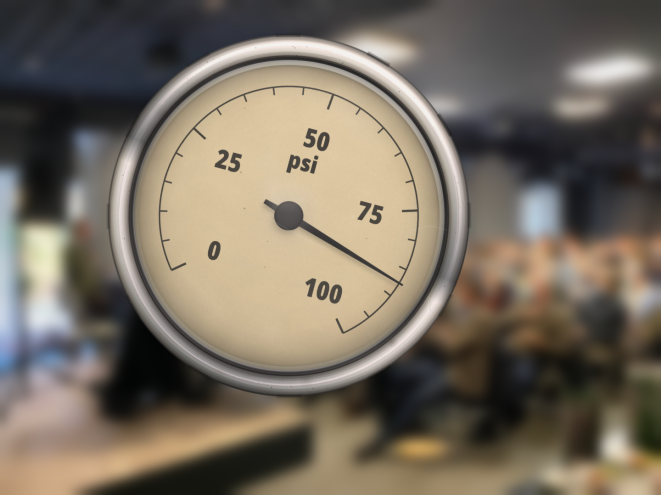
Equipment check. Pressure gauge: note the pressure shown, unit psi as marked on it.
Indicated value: 87.5 psi
